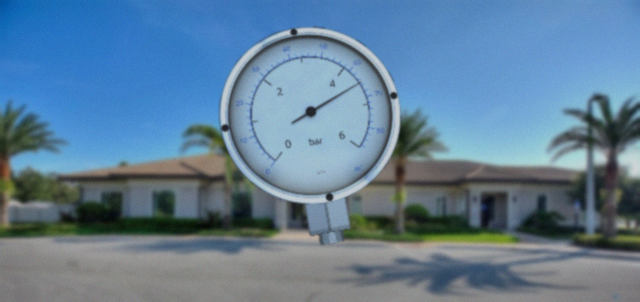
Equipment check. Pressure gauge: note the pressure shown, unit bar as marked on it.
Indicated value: 4.5 bar
